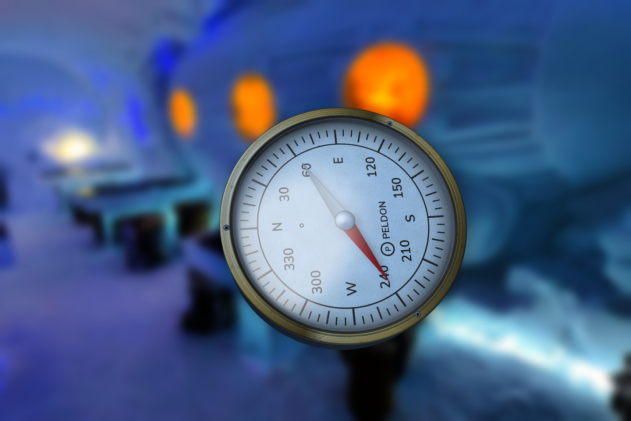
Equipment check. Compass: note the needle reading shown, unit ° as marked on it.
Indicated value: 240 °
